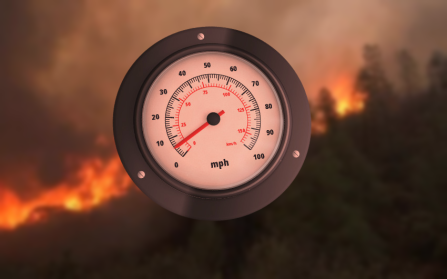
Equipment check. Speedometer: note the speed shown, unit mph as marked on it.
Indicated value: 5 mph
